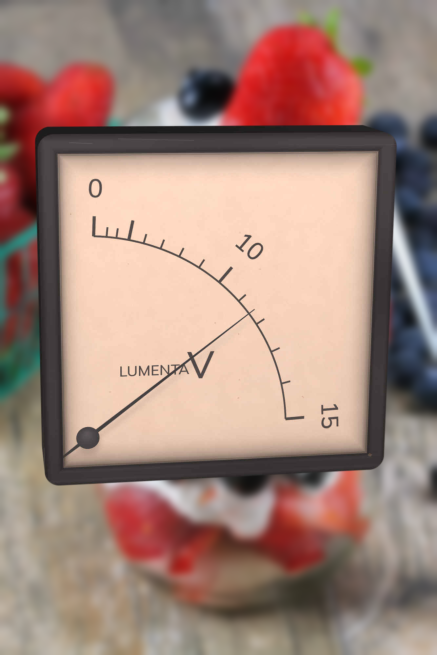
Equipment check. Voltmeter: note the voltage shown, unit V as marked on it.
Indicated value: 11.5 V
